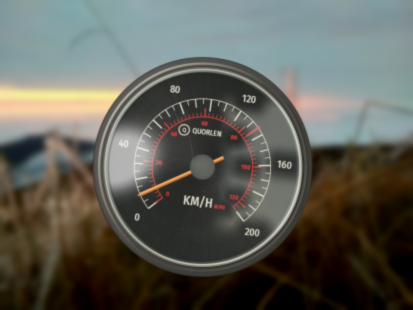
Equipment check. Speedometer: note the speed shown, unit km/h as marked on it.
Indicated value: 10 km/h
